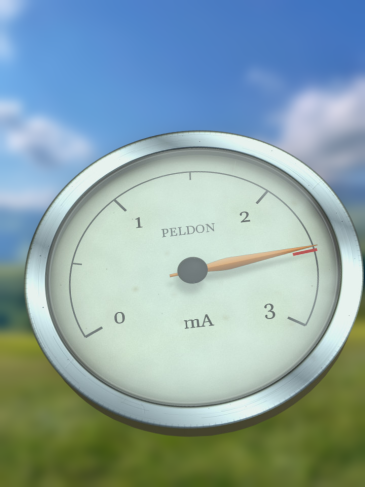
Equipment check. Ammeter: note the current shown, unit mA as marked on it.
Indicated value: 2.5 mA
